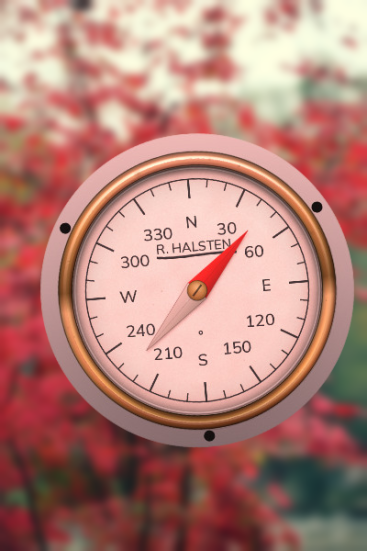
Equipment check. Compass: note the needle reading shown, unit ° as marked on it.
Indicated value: 45 °
